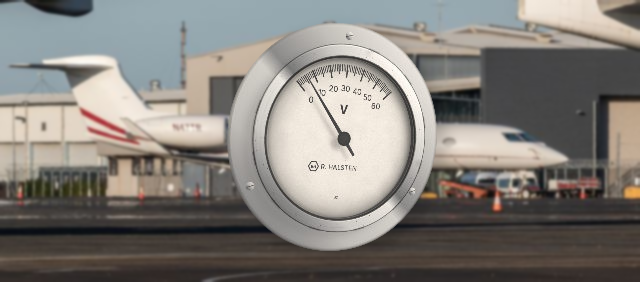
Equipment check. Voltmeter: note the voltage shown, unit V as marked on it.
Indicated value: 5 V
